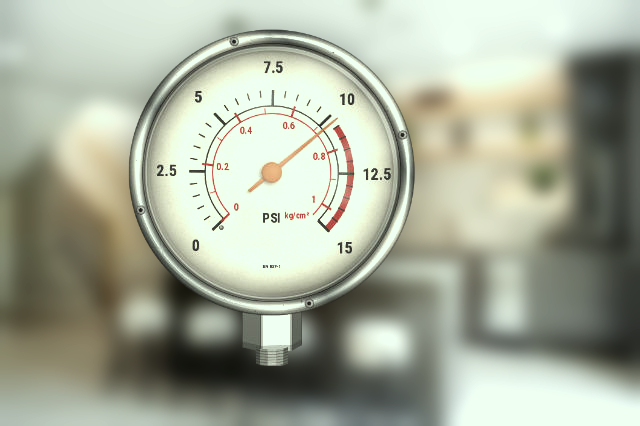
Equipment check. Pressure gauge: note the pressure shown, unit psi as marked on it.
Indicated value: 10.25 psi
